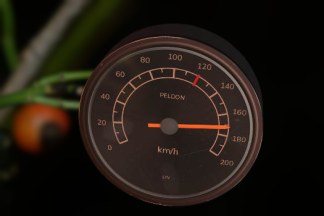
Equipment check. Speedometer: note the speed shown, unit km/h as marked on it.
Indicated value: 170 km/h
